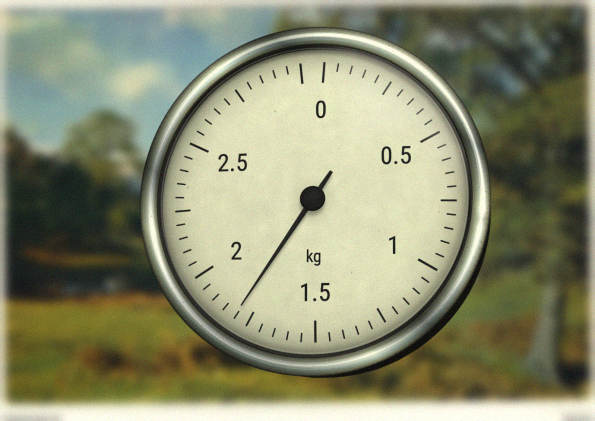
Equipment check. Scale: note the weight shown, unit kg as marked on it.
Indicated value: 1.8 kg
